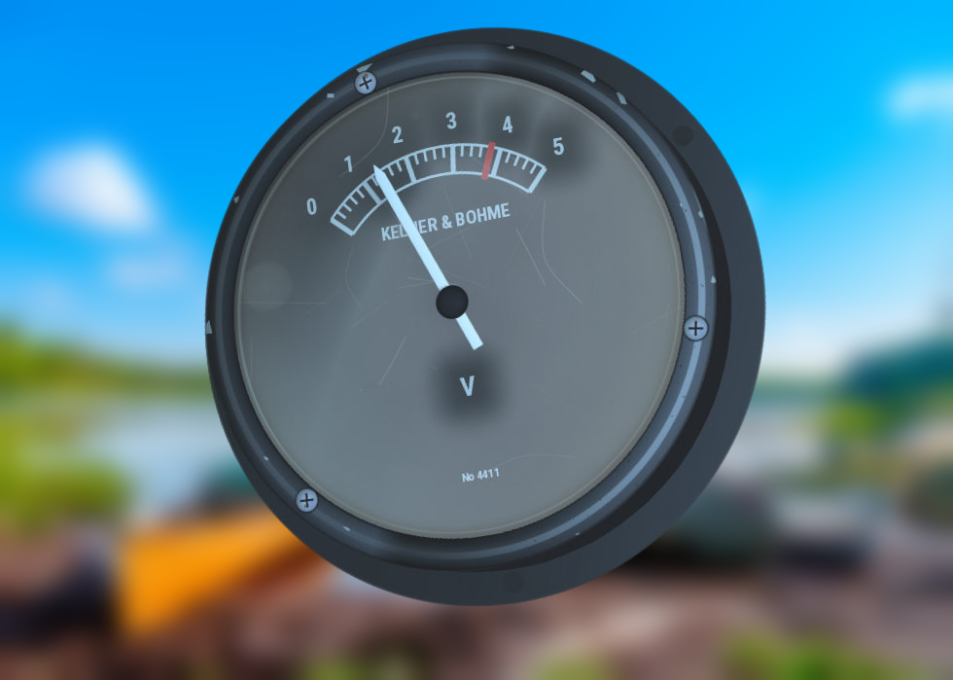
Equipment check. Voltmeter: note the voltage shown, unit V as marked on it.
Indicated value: 1.4 V
